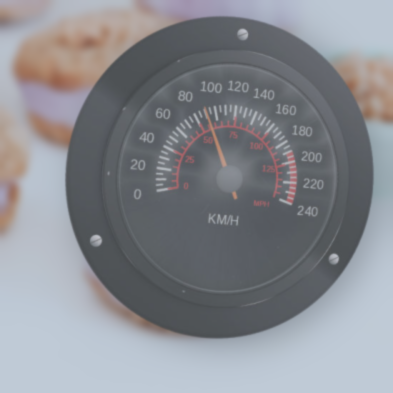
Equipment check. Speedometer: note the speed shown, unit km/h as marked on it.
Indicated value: 90 km/h
